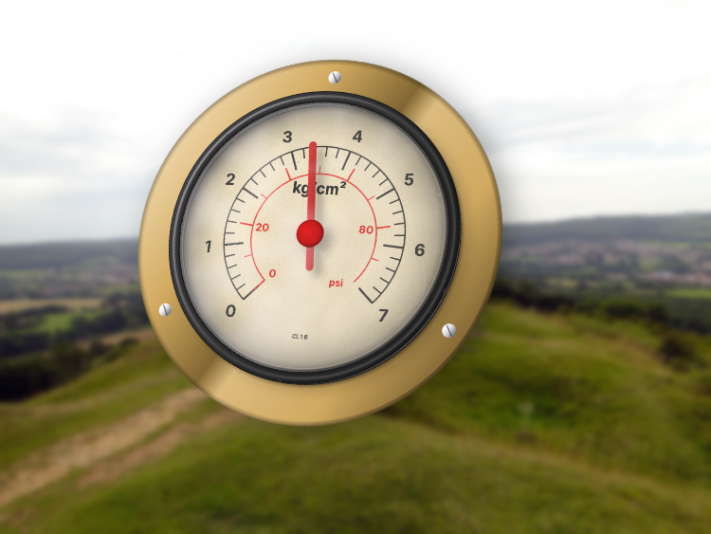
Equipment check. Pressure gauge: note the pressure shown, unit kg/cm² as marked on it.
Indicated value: 3.4 kg/cm²
